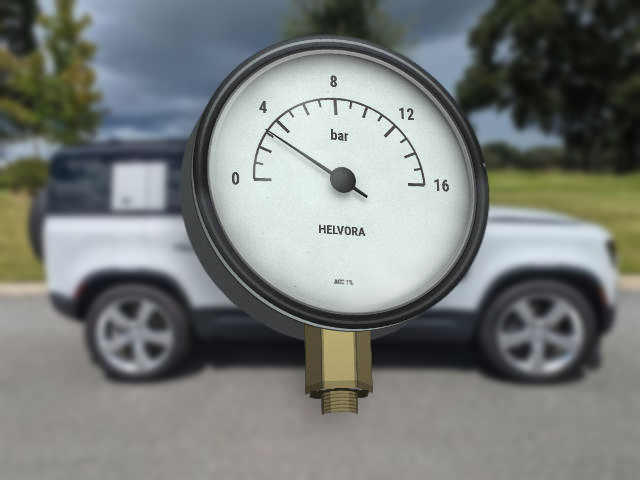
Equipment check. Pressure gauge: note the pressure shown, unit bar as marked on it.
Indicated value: 3 bar
